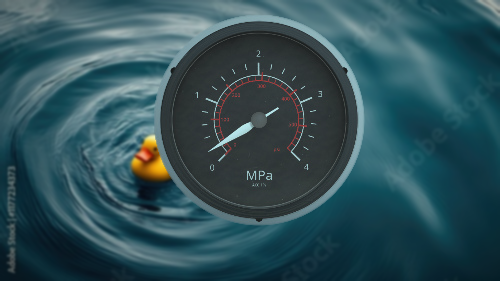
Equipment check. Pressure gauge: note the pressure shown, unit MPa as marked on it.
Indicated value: 0.2 MPa
